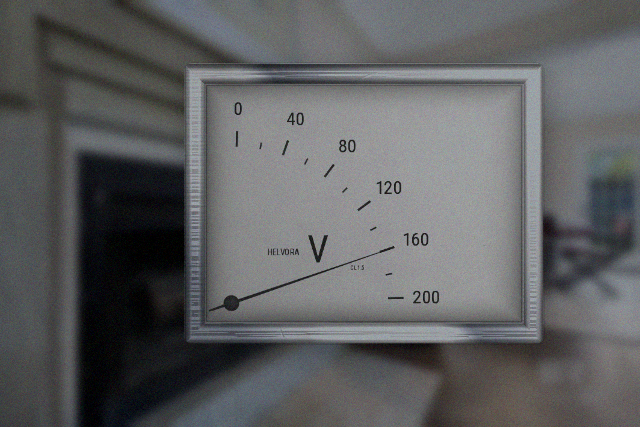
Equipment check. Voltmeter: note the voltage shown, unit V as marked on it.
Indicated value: 160 V
